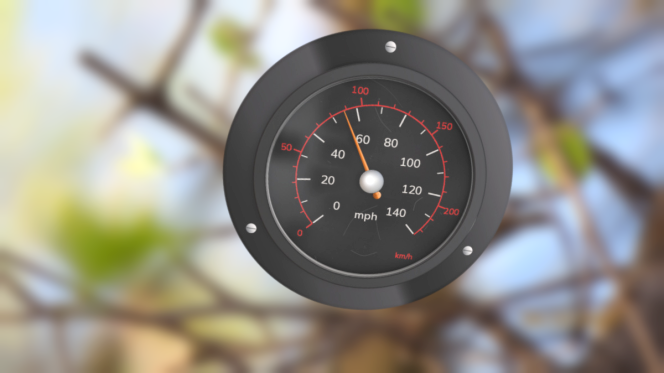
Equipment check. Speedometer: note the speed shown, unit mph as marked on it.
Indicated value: 55 mph
